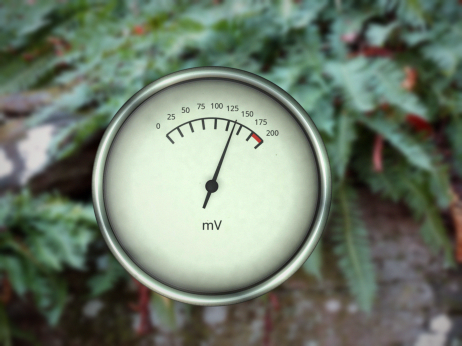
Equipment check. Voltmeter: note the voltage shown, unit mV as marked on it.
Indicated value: 137.5 mV
